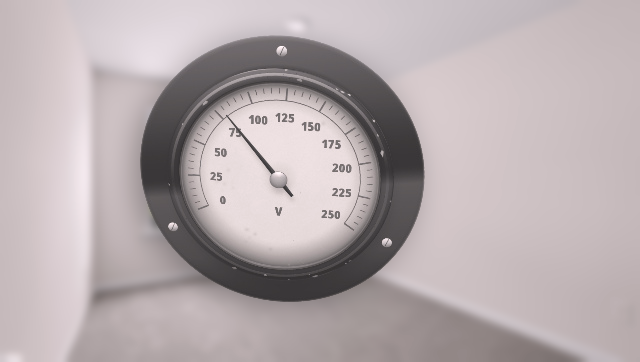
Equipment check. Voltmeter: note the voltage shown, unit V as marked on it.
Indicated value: 80 V
